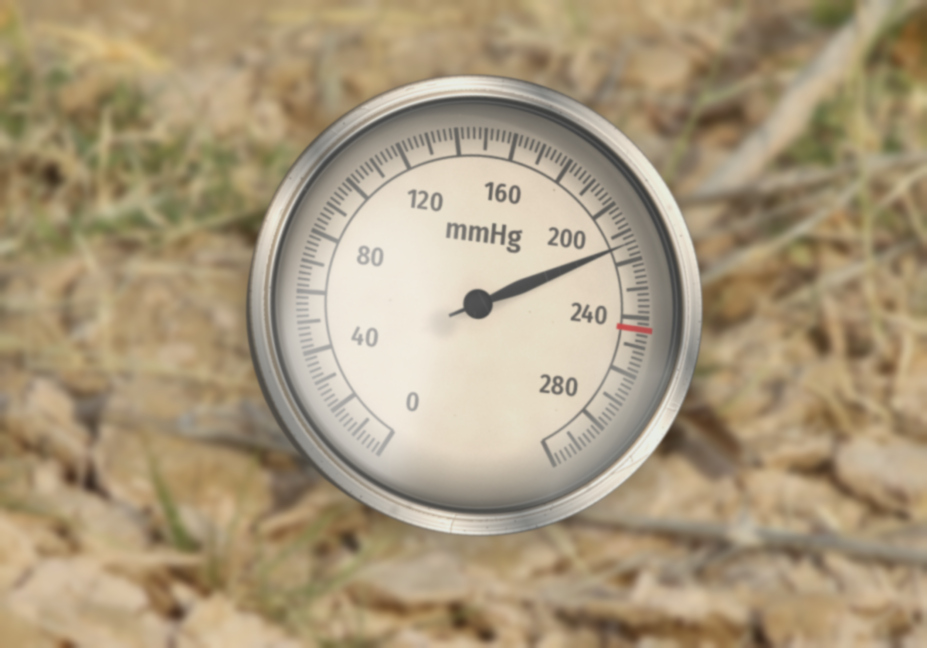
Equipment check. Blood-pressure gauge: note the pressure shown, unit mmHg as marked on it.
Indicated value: 214 mmHg
